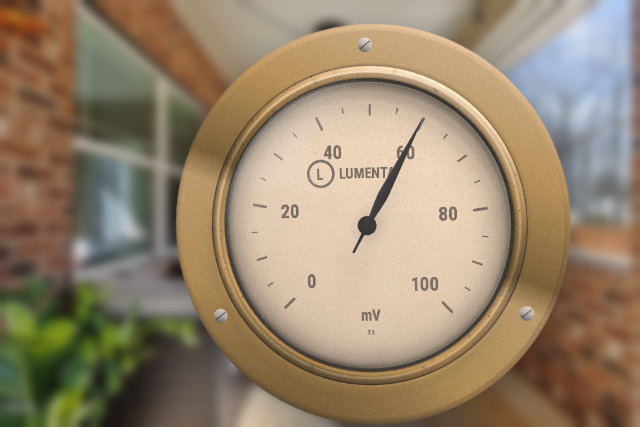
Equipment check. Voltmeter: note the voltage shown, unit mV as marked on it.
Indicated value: 60 mV
